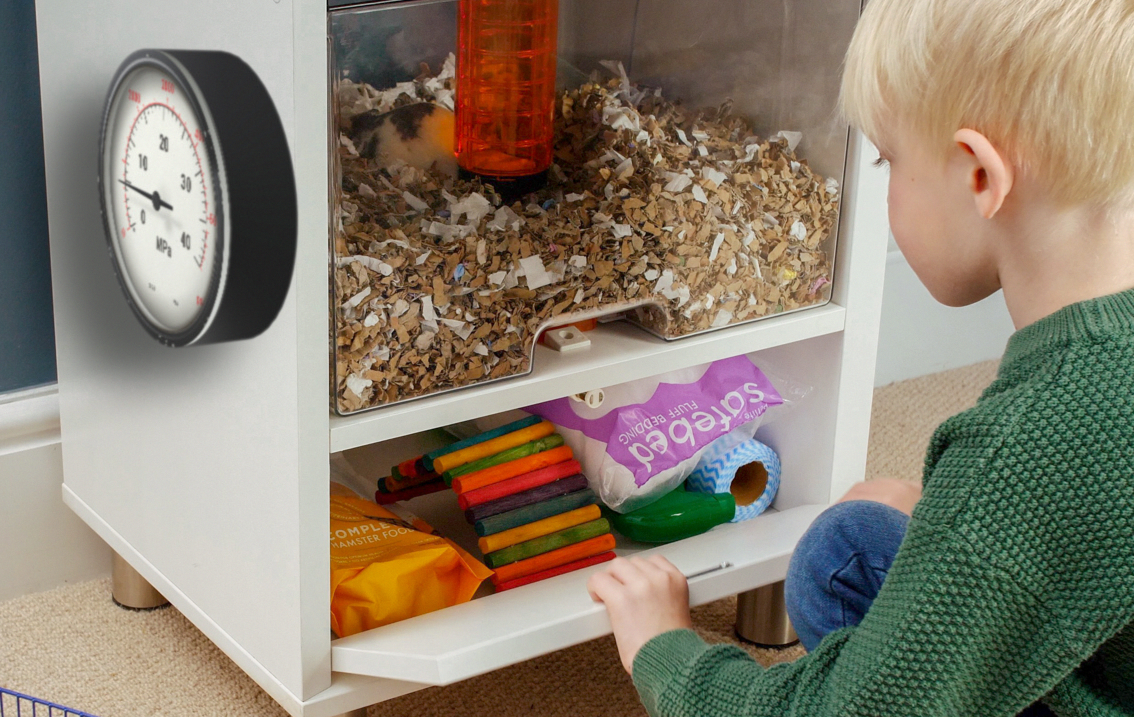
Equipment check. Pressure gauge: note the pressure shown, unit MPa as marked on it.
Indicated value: 5 MPa
